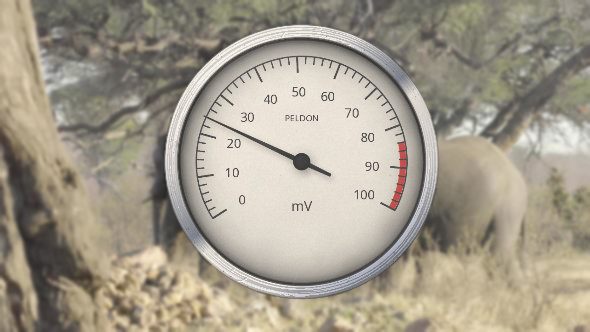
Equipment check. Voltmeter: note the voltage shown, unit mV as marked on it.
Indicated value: 24 mV
